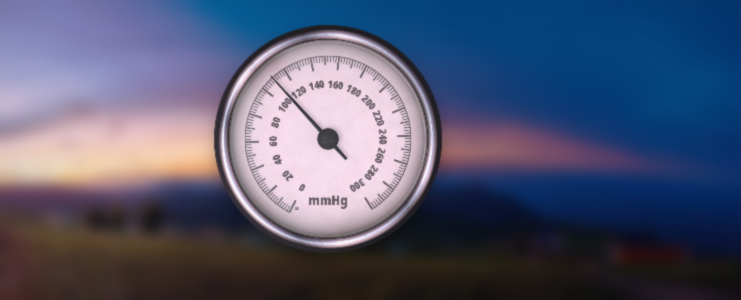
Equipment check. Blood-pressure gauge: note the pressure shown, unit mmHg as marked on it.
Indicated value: 110 mmHg
